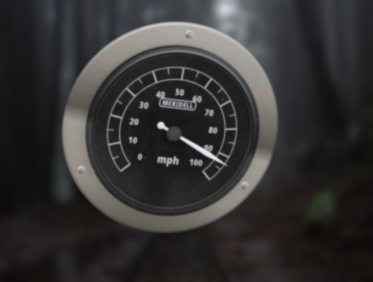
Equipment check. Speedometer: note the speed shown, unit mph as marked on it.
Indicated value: 92.5 mph
